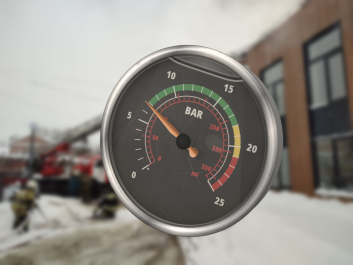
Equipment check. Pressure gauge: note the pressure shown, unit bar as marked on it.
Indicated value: 7 bar
